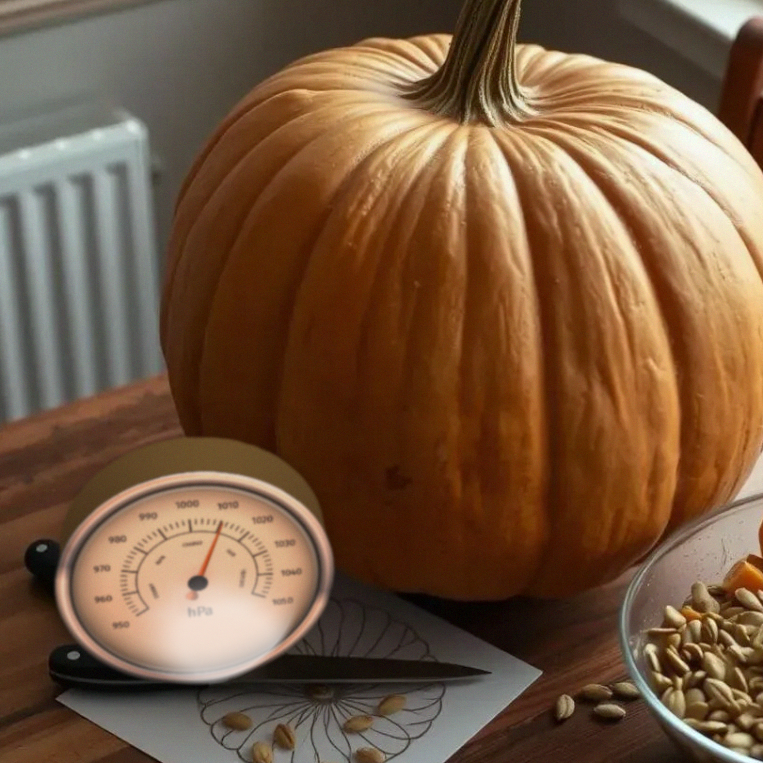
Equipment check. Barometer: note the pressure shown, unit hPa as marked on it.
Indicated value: 1010 hPa
